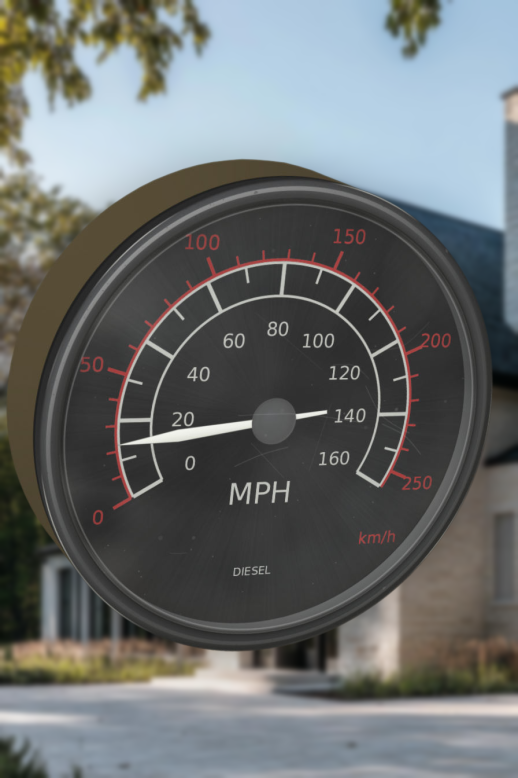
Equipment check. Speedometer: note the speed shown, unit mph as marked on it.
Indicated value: 15 mph
